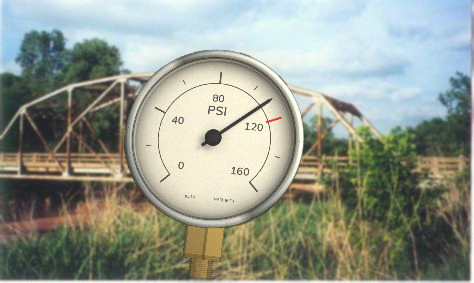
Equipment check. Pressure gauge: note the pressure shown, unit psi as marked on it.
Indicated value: 110 psi
